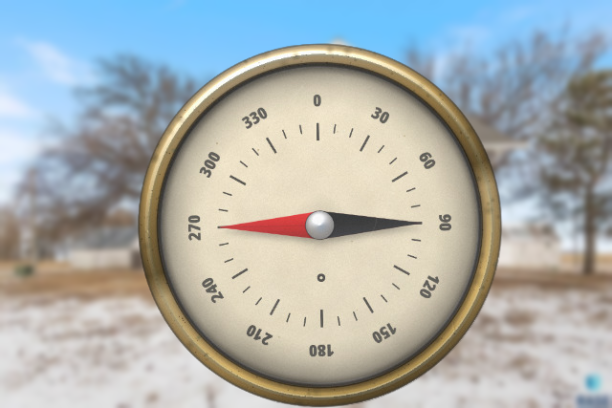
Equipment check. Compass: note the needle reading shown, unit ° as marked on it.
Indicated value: 270 °
